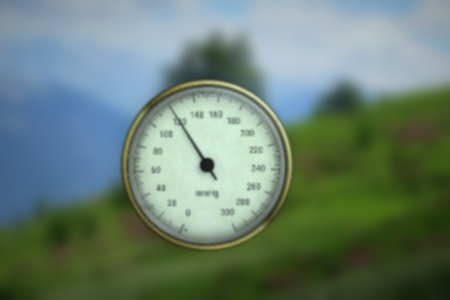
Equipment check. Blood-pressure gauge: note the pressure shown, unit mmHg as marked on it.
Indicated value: 120 mmHg
